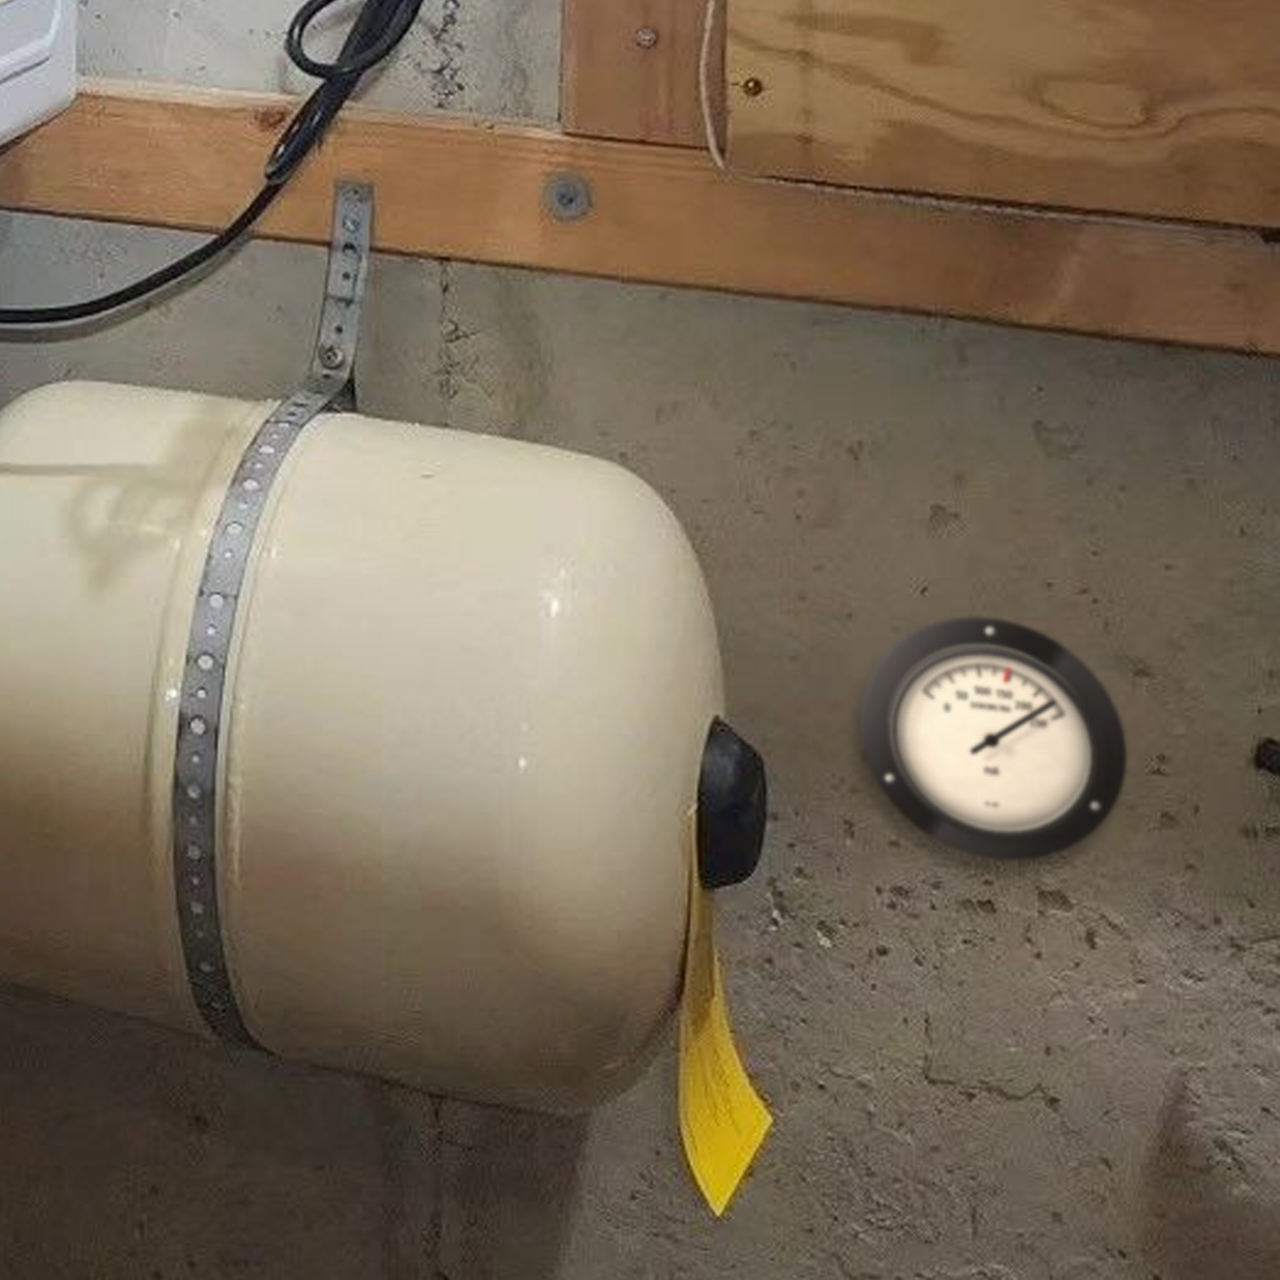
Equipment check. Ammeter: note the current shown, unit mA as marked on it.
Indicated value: 225 mA
